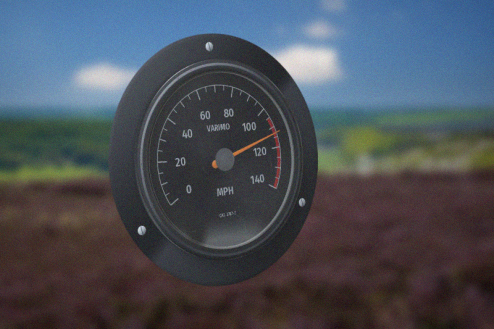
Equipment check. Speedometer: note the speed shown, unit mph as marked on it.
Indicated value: 112.5 mph
